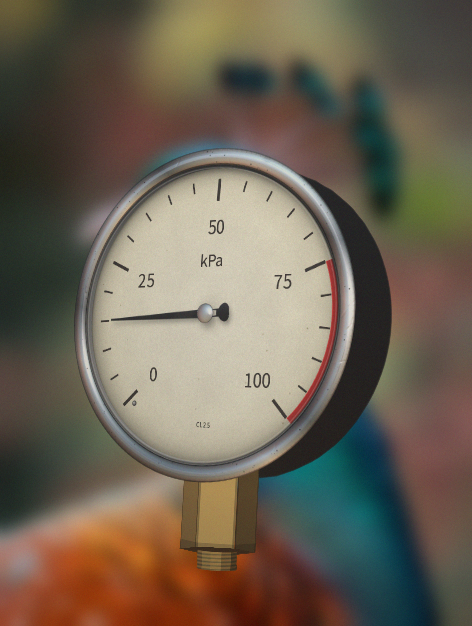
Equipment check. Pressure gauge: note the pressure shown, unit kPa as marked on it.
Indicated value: 15 kPa
